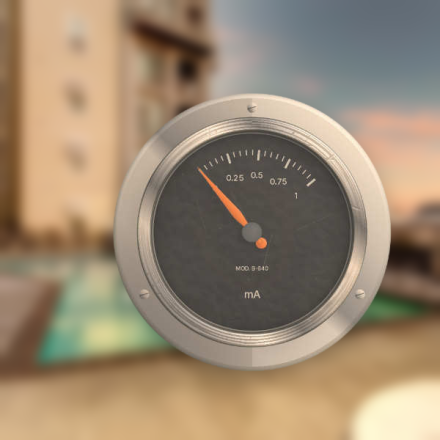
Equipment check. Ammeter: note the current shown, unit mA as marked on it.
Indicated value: 0 mA
